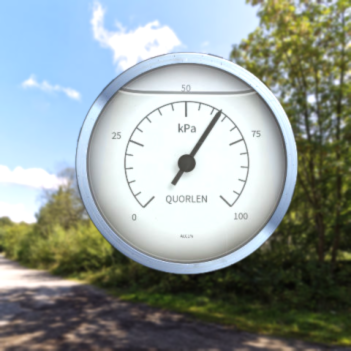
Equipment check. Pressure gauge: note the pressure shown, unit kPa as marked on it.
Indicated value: 62.5 kPa
